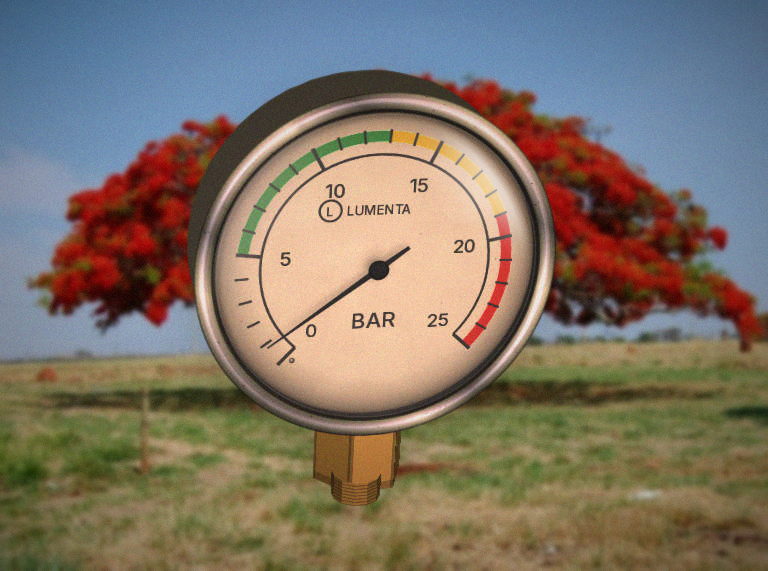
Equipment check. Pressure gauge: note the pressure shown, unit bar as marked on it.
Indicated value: 1 bar
